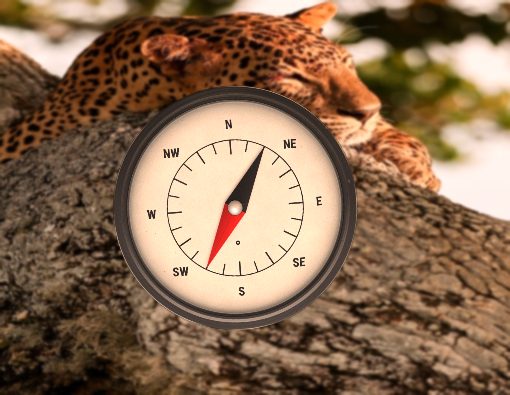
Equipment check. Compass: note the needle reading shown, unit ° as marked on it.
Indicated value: 210 °
